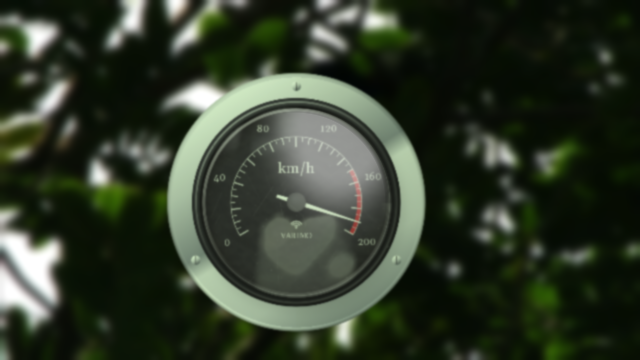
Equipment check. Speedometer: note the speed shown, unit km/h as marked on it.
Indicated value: 190 km/h
